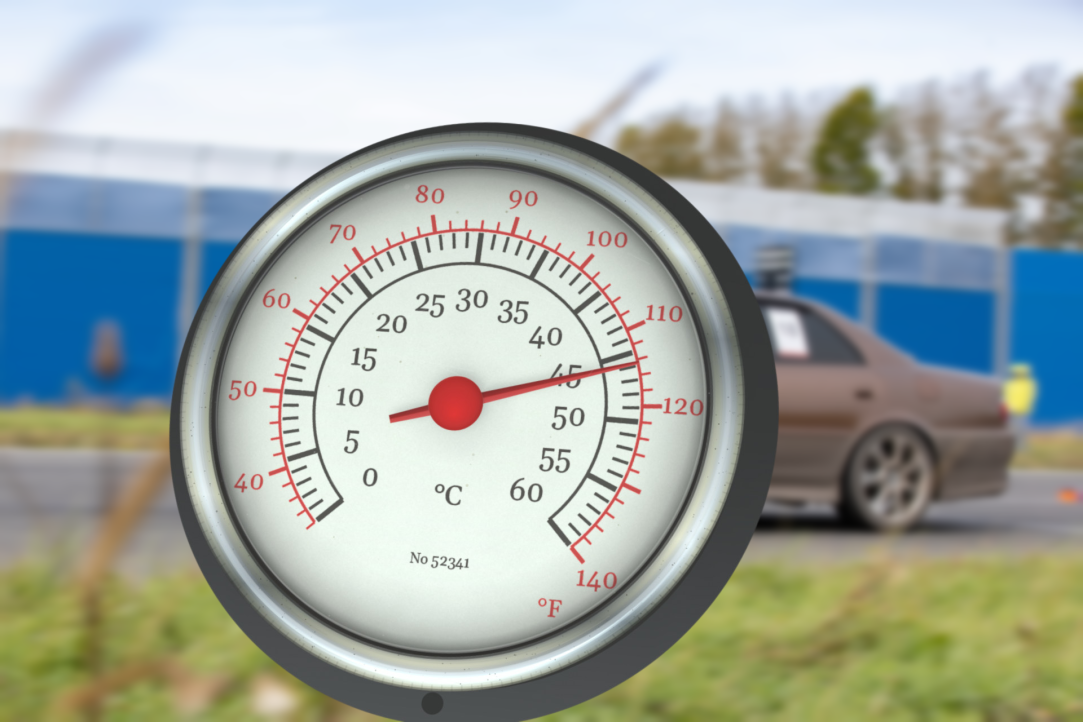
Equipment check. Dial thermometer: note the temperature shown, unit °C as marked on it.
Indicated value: 46 °C
